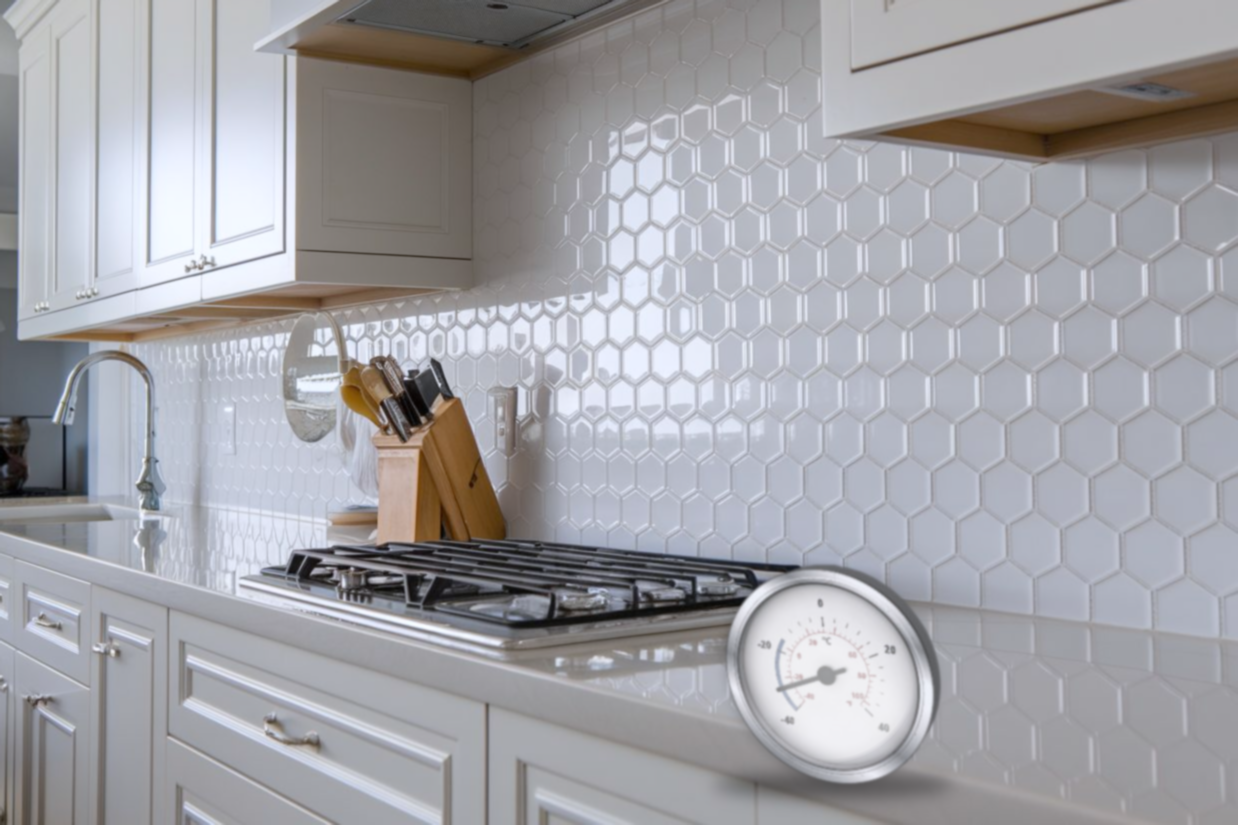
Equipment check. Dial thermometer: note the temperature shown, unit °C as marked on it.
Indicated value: -32 °C
